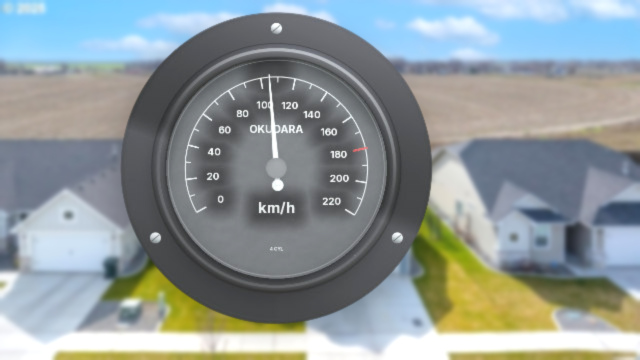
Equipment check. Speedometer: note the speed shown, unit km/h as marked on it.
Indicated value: 105 km/h
